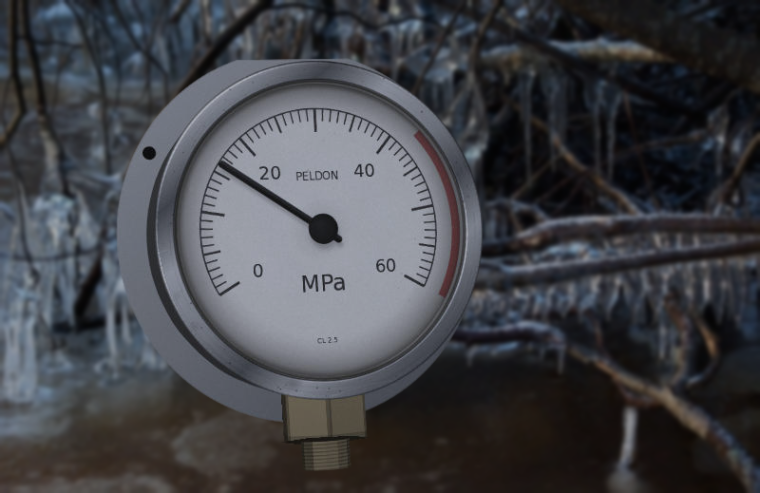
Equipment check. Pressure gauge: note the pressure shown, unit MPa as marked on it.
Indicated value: 16 MPa
